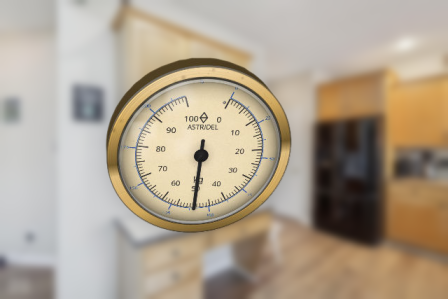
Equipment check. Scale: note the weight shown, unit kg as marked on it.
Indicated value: 50 kg
